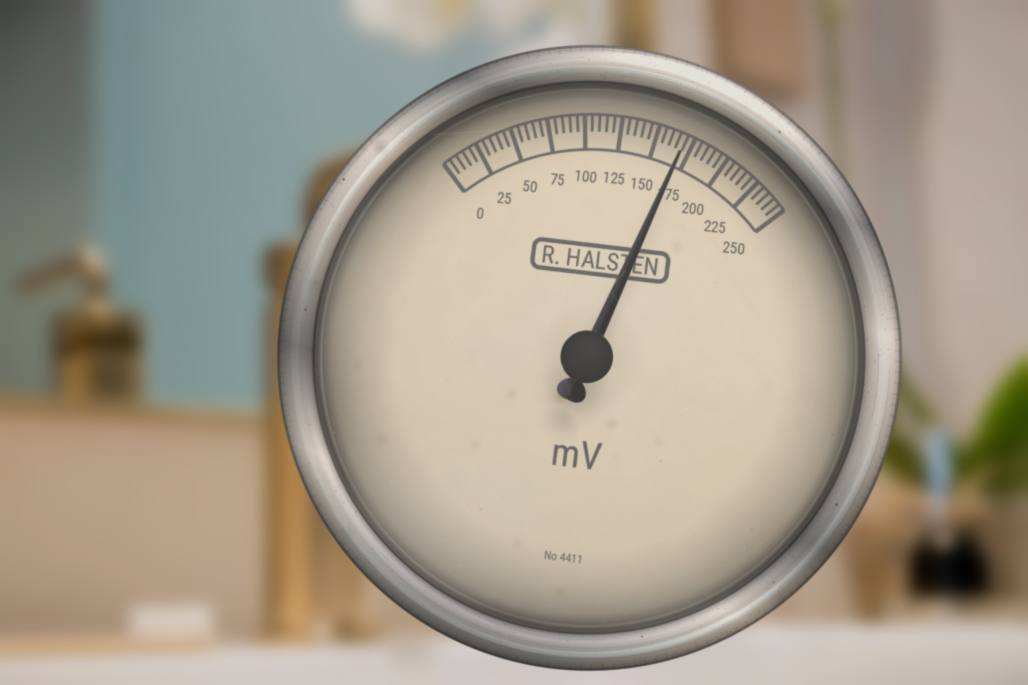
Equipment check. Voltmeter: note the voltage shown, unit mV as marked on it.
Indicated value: 170 mV
